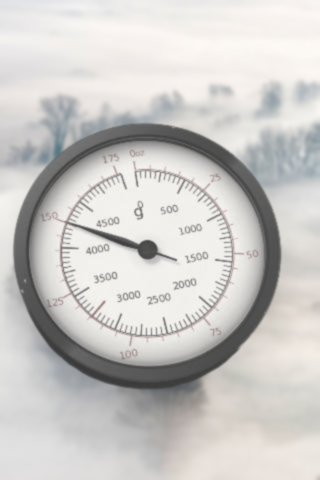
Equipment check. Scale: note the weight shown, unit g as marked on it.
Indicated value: 4250 g
